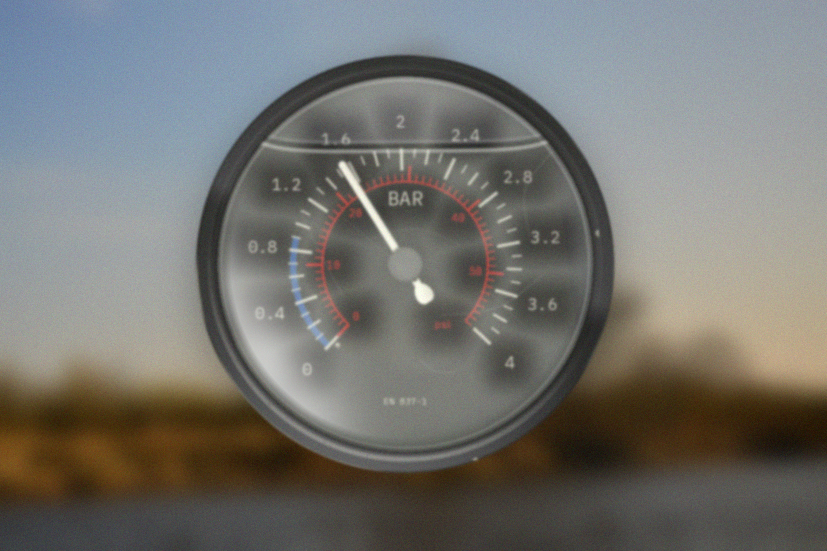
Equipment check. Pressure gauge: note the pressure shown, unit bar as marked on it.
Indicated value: 1.55 bar
